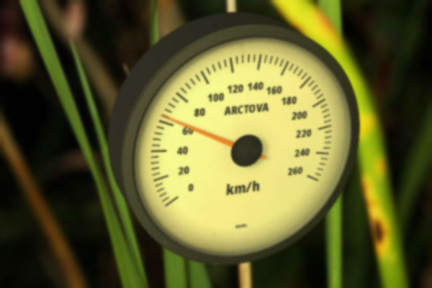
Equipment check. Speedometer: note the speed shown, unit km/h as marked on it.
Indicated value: 64 km/h
